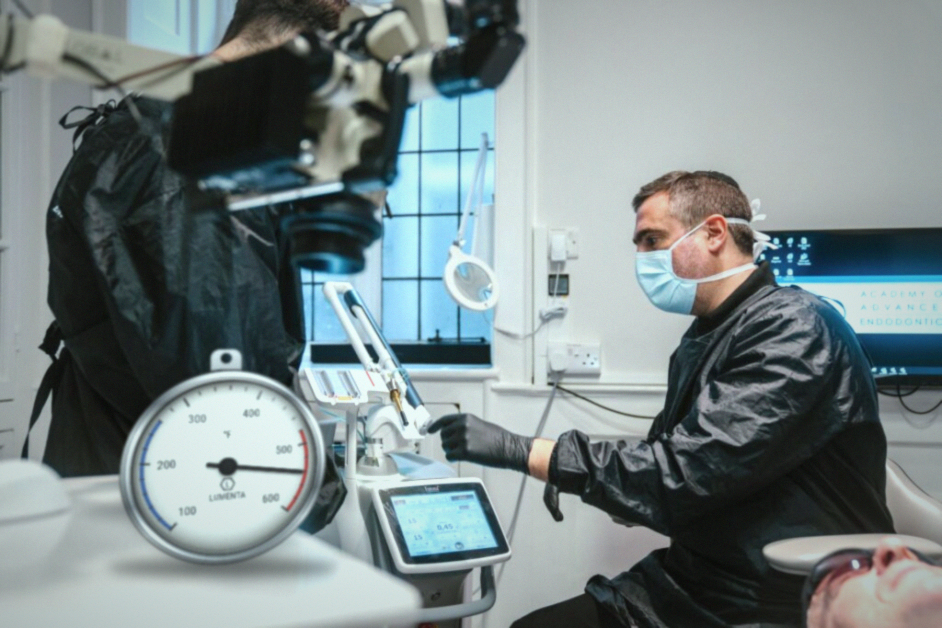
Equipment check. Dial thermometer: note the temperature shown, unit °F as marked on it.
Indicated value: 540 °F
